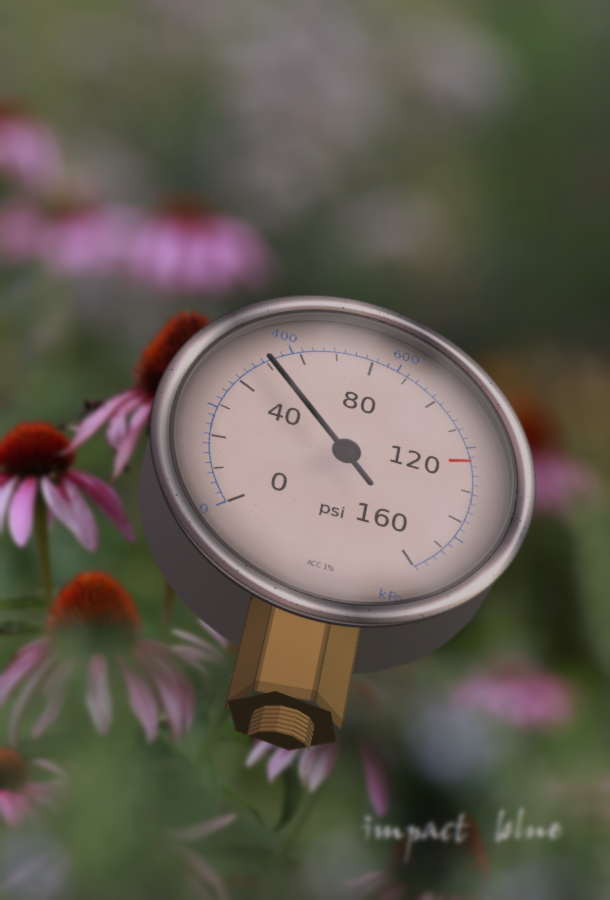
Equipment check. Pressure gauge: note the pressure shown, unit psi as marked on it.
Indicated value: 50 psi
